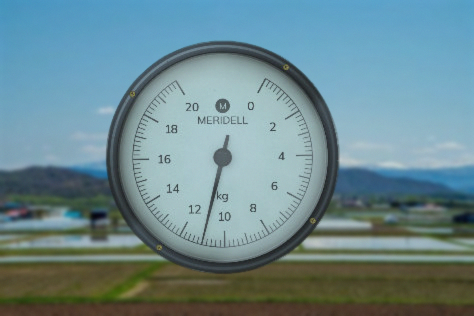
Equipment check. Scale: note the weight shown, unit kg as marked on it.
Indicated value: 11 kg
